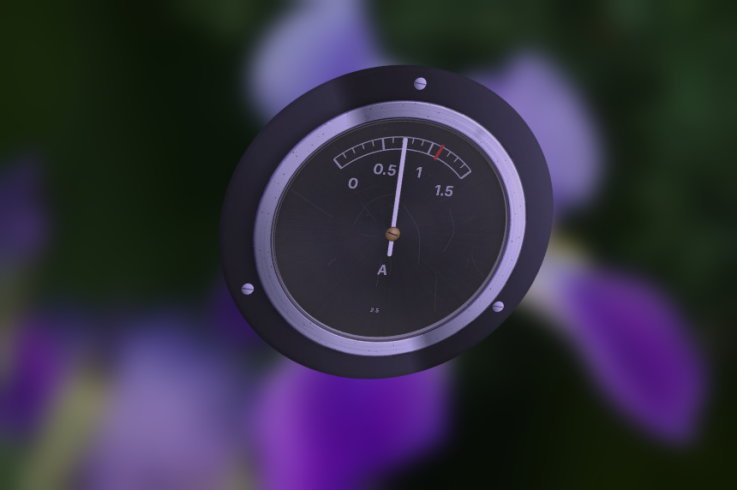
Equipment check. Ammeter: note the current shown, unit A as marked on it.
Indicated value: 0.7 A
